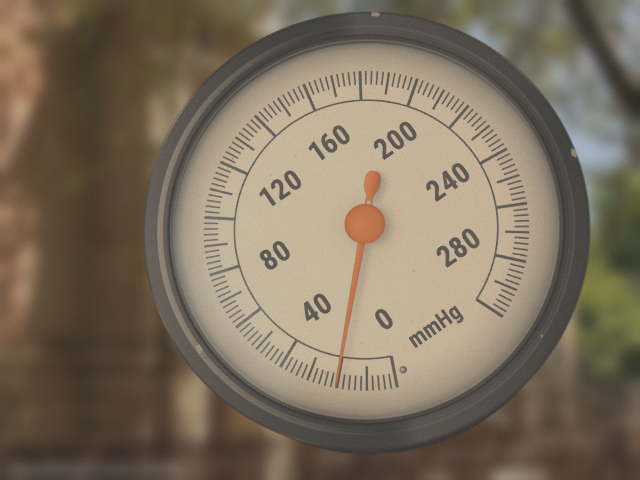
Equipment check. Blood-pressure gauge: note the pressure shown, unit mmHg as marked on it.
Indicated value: 20 mmHg
